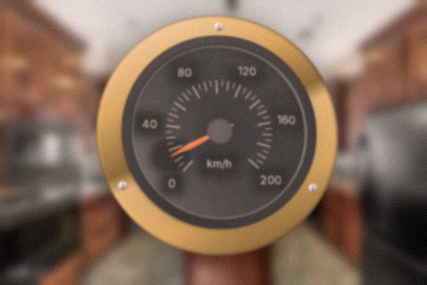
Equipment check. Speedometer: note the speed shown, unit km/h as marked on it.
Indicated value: 15 km/h
